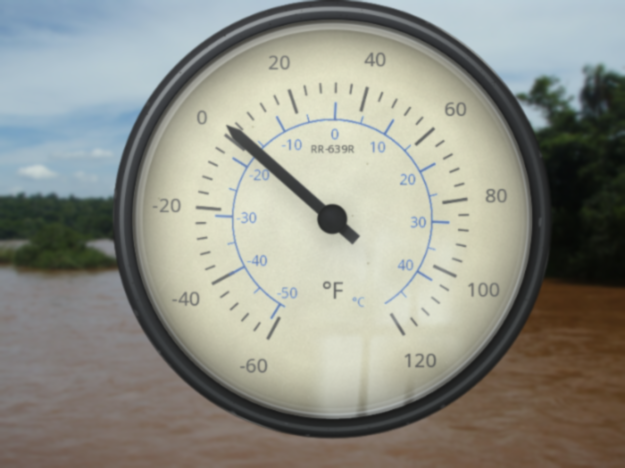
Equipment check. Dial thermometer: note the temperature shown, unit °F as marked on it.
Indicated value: 2 °F
